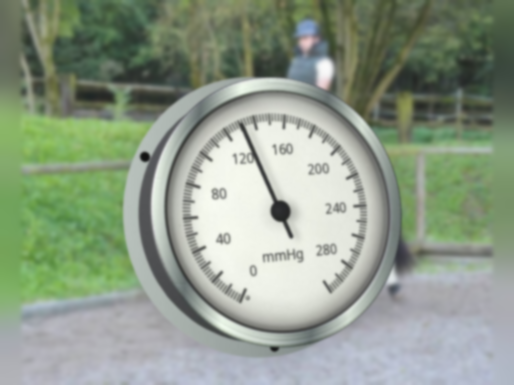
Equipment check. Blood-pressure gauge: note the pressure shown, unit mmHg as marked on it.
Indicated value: 130 mmHg
